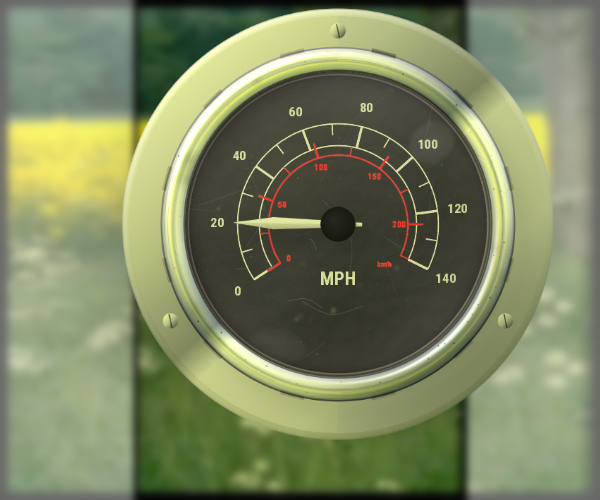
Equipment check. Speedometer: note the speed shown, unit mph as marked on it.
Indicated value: 20 mph
